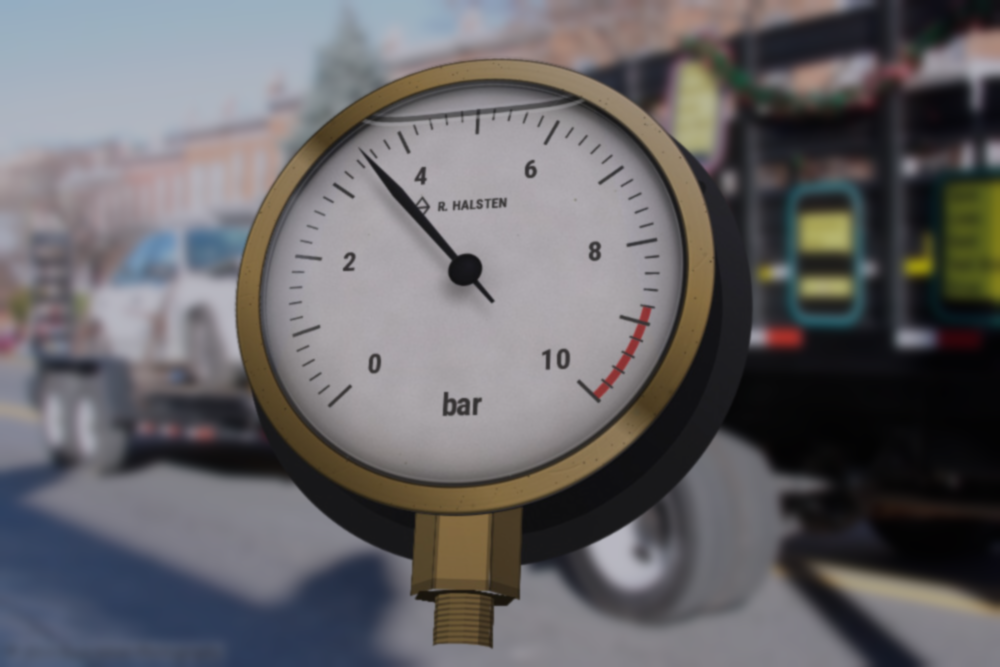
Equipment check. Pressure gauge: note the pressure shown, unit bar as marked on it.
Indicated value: 3.5 bar
